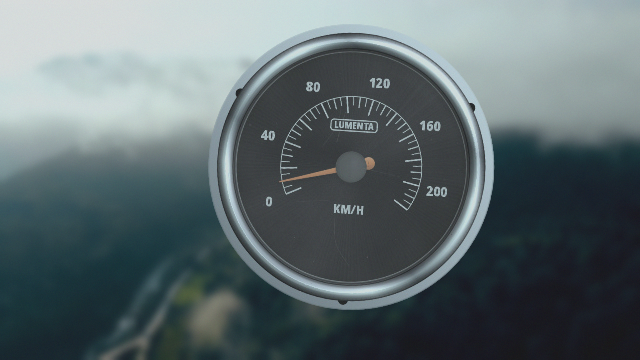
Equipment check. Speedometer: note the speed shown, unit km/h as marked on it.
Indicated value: 10 km/h
